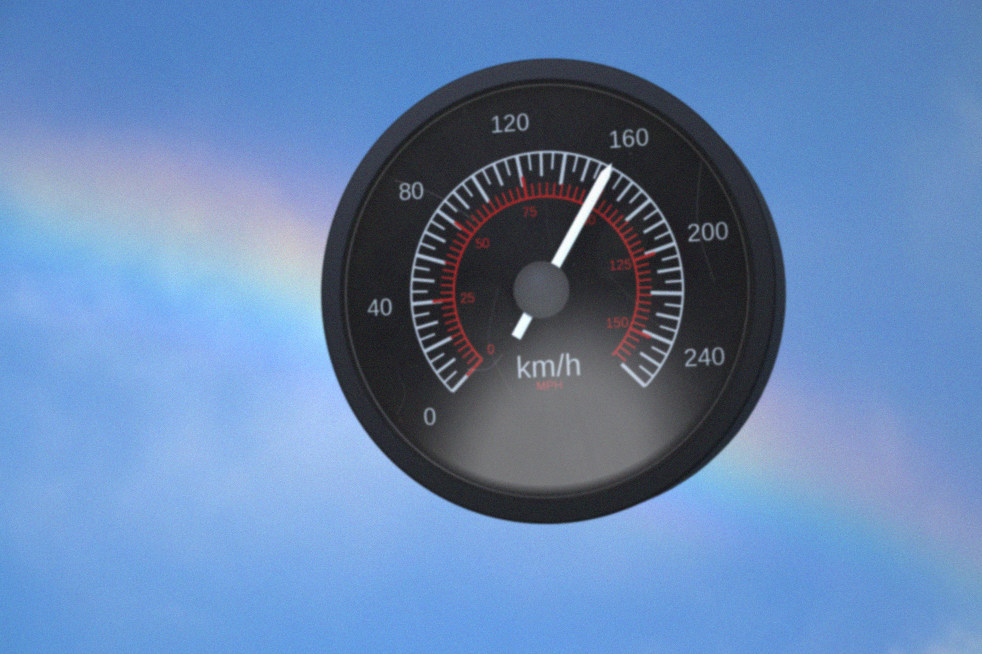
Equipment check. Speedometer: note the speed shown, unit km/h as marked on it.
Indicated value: 160 km/h
